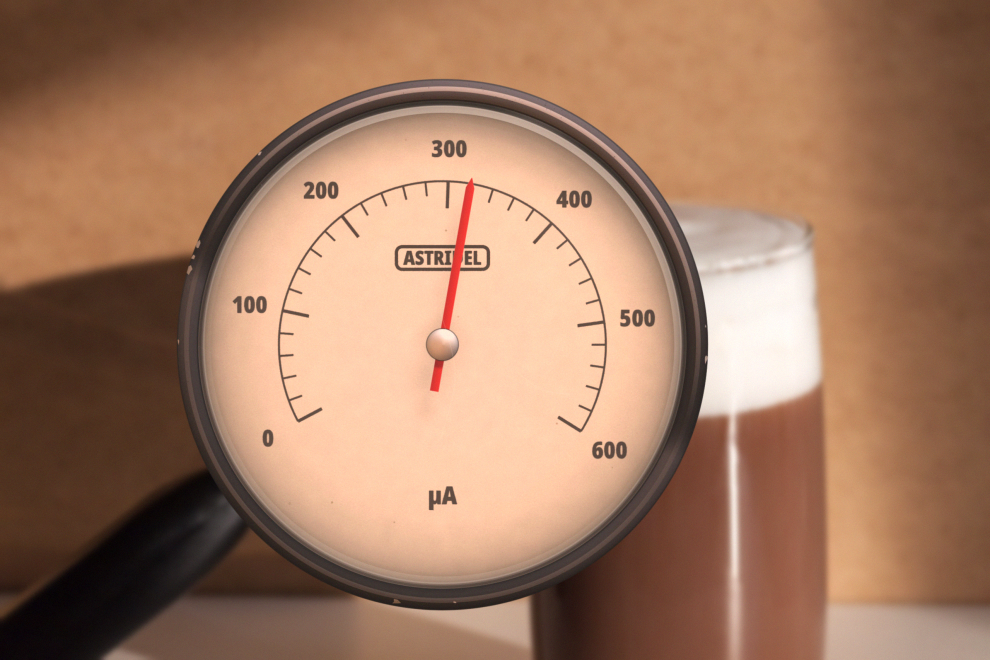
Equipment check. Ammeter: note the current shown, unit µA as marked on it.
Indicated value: 320 µA
